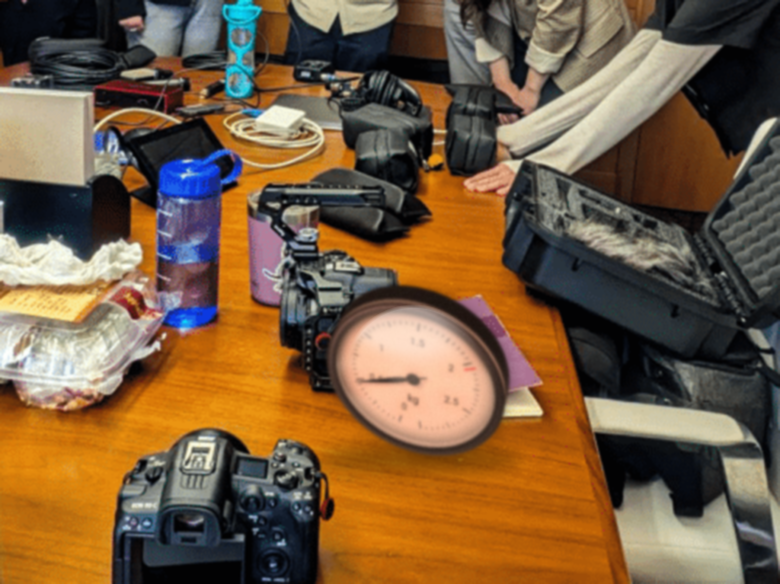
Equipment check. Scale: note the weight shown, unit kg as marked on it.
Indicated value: 0.5 kg
